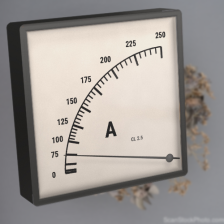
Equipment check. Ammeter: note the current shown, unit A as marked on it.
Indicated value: 75 A
